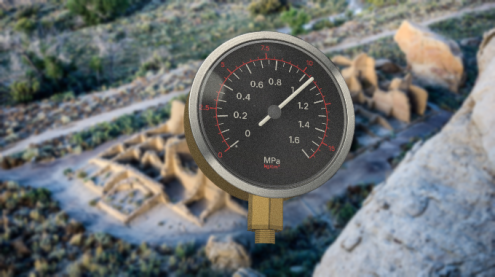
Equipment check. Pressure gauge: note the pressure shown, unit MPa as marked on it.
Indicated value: 1.05 MPa
